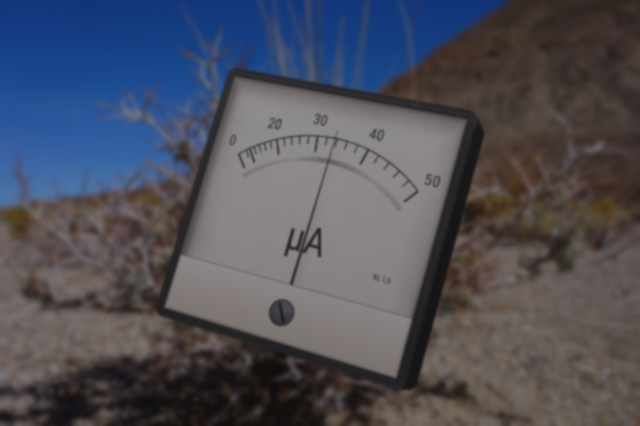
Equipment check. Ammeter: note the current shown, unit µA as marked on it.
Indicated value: 34 µA
